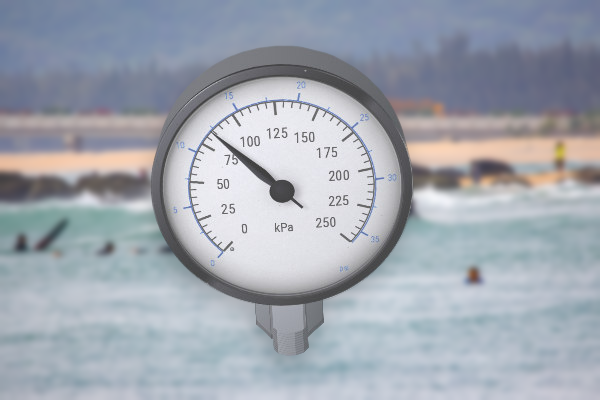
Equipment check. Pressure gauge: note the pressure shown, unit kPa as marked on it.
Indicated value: 85 kPa
